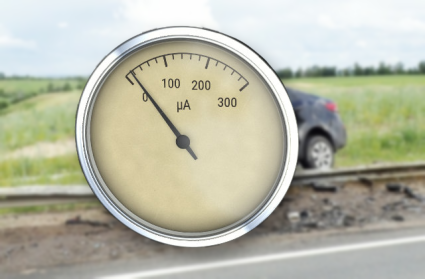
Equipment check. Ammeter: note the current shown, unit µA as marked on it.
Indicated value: 20 µA
